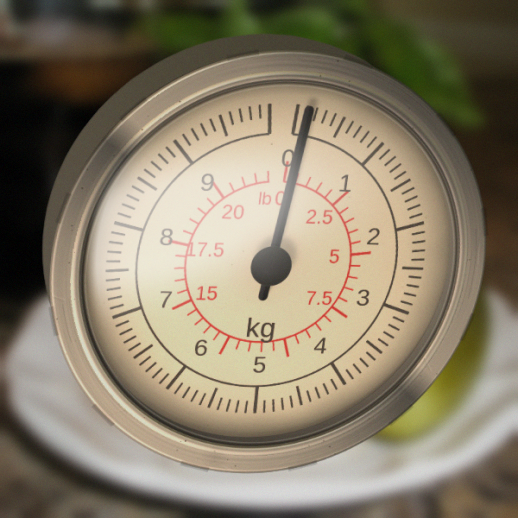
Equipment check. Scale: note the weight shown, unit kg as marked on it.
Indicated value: 0.1 kg
